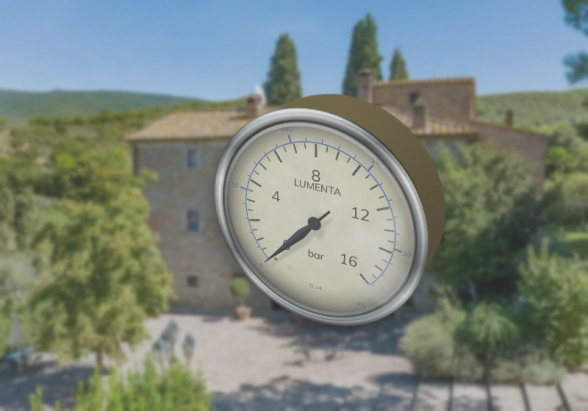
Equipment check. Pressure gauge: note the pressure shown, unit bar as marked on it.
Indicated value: 0 bar
